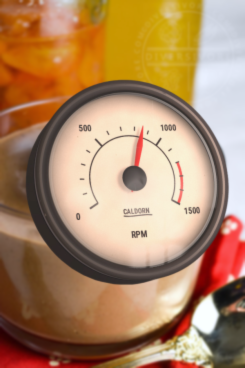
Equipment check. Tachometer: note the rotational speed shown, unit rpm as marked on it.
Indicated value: 850 rpm
